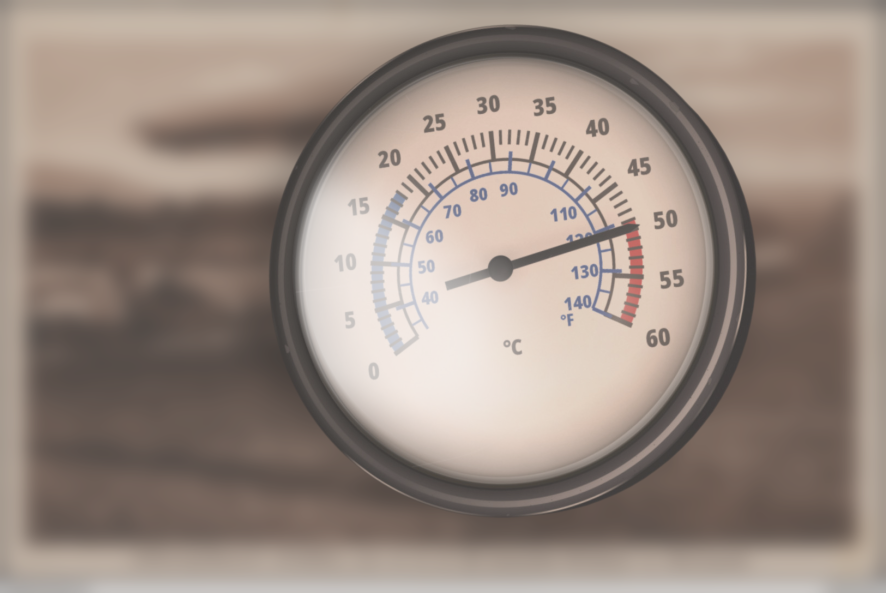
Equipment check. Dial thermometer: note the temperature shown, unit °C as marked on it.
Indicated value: 50 °C
